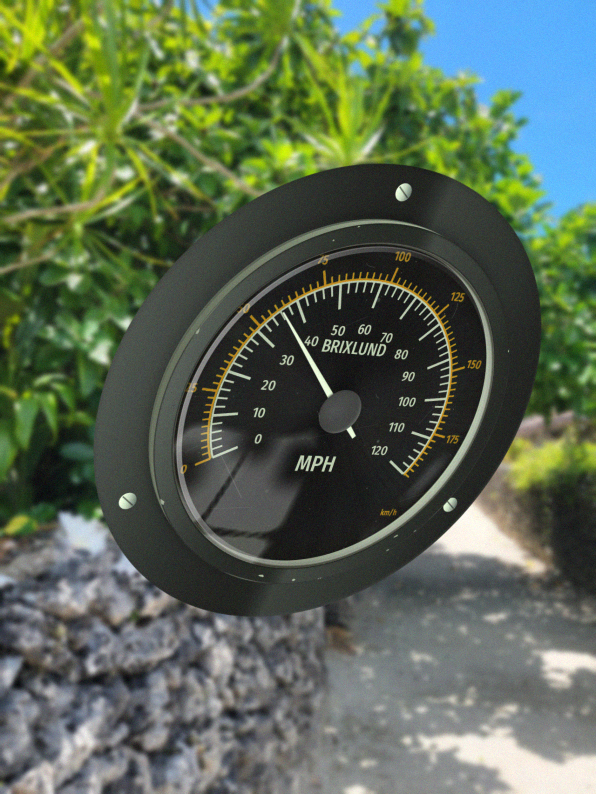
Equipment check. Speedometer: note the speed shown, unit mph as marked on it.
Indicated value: 36 mph
